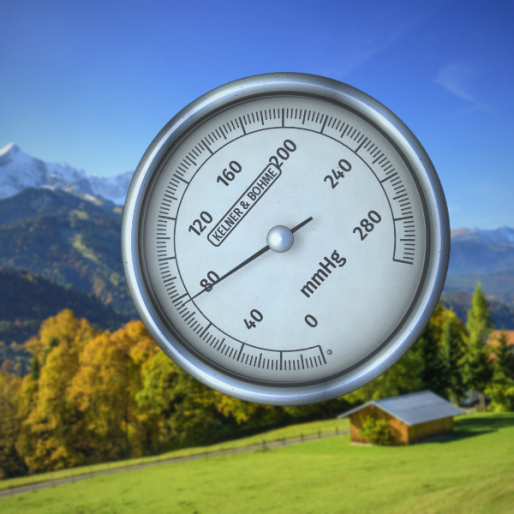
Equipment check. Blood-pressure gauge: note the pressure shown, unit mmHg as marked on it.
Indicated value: 76 mmHg
